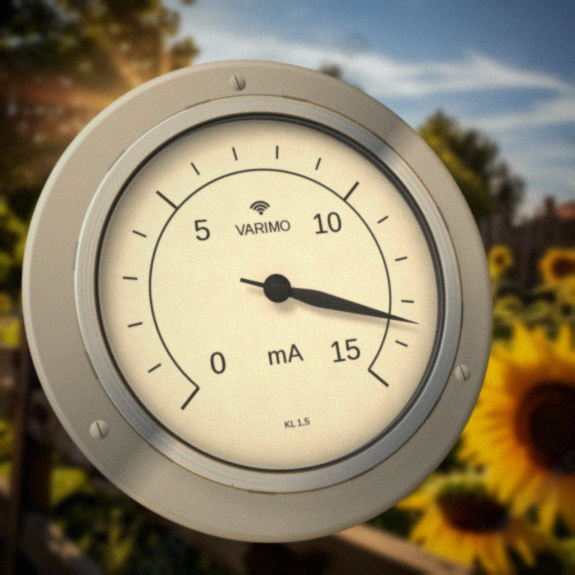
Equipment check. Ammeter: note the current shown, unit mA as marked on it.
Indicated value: 13.5 mA
